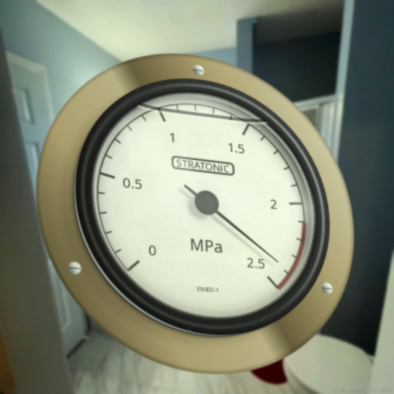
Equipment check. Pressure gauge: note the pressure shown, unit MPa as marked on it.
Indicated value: 2.4 MPa
